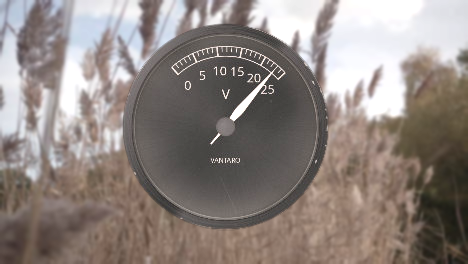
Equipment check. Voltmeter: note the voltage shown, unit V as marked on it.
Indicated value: 23 V
